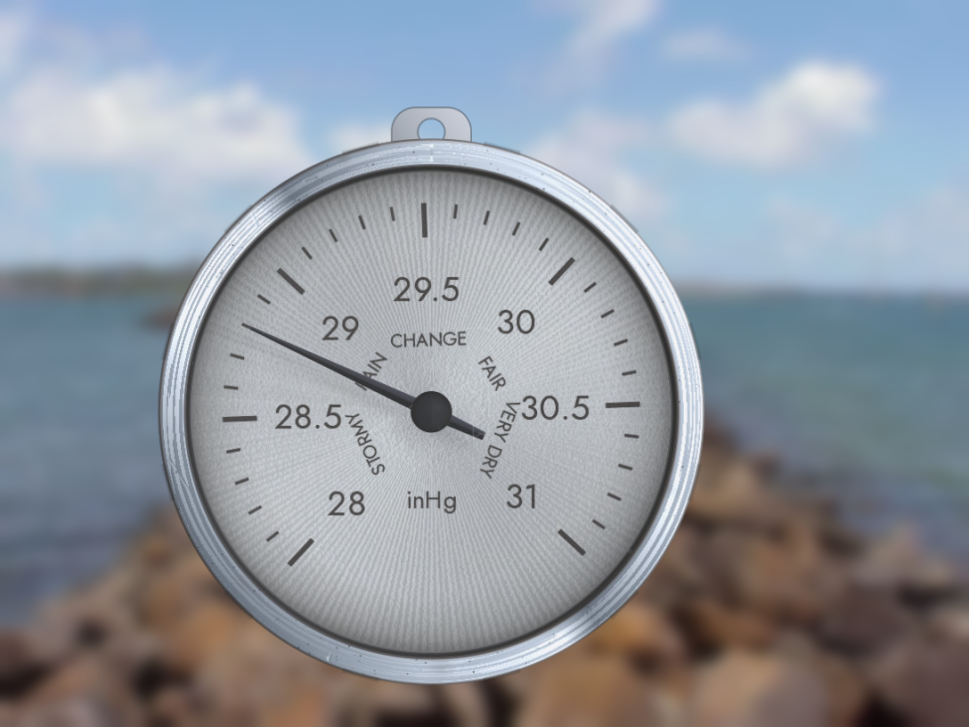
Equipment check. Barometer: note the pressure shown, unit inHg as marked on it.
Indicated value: 28.8 inHg
